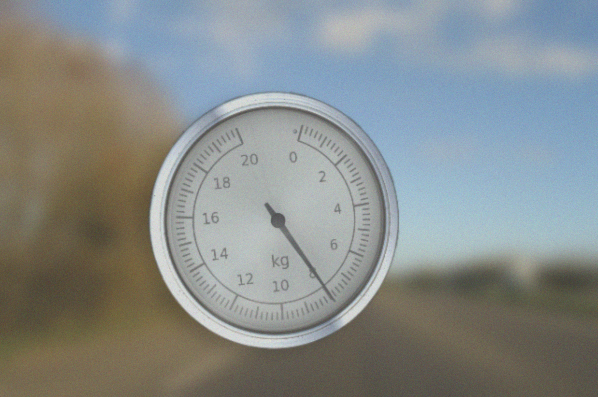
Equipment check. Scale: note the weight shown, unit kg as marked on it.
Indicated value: 8 kg
